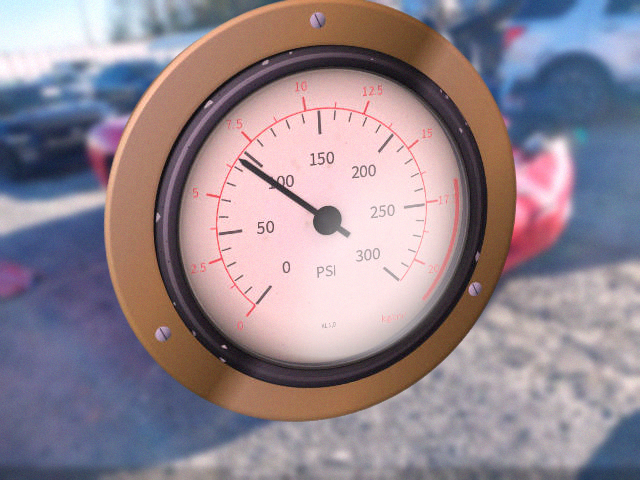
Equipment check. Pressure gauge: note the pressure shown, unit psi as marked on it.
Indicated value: 95 psi
